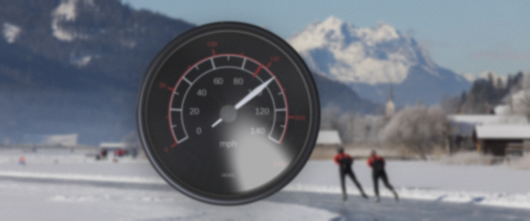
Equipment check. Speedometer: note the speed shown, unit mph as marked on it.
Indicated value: 100 mph
